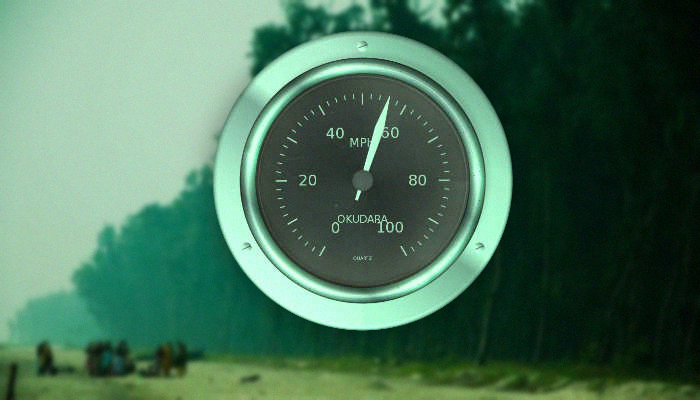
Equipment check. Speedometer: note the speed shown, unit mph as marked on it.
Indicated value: 56 mph
